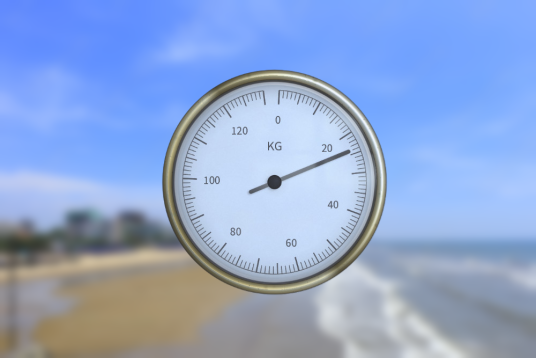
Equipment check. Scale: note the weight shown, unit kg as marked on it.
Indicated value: 24 kg
